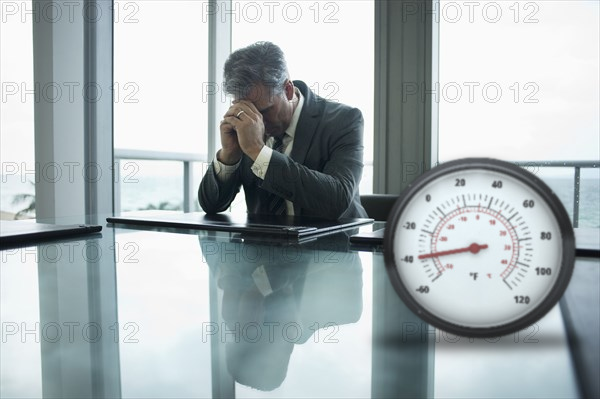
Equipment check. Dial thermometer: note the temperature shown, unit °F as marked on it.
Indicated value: -40 °F
